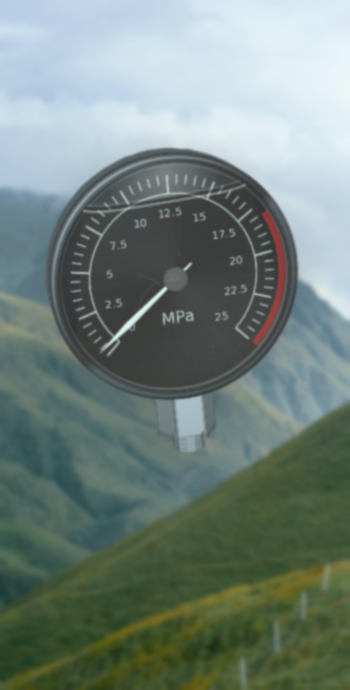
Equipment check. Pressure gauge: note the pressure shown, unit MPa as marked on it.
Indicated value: 0.5 MPa
